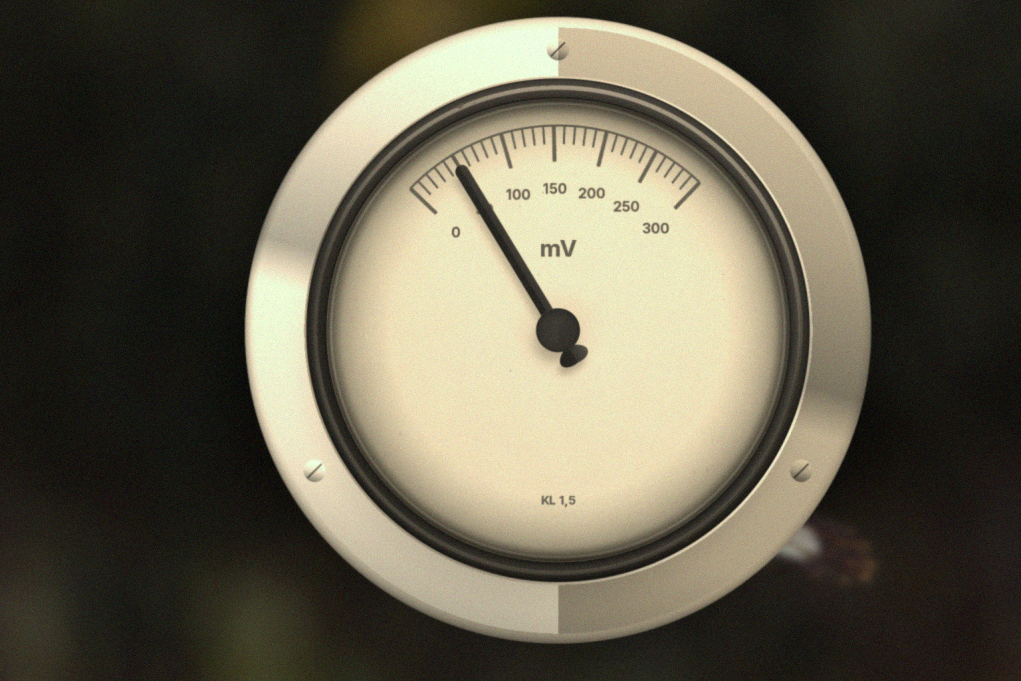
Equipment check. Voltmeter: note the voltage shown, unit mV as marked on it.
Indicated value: 50 mV
